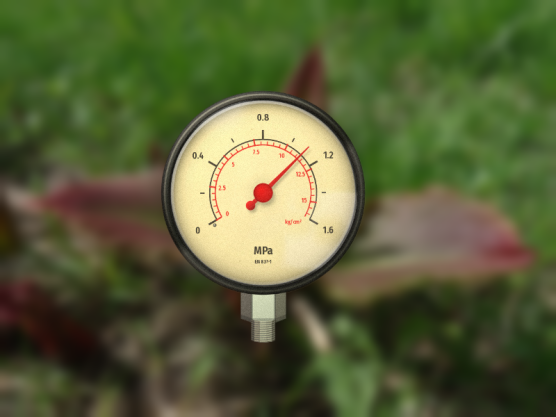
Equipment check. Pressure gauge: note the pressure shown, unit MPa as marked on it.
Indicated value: 1.1 MPa
